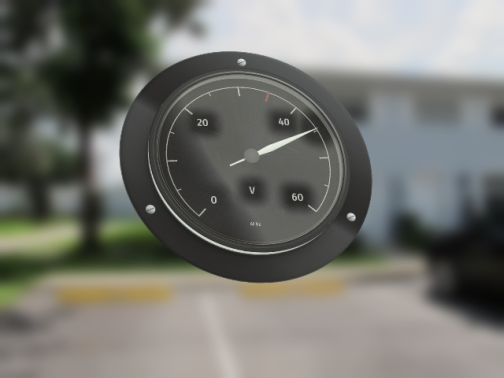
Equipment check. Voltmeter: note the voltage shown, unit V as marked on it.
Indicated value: 45 V
